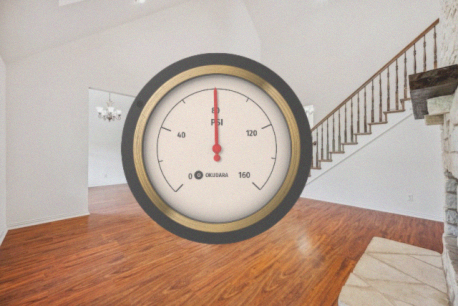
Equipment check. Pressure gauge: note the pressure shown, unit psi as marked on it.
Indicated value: 80 psi
